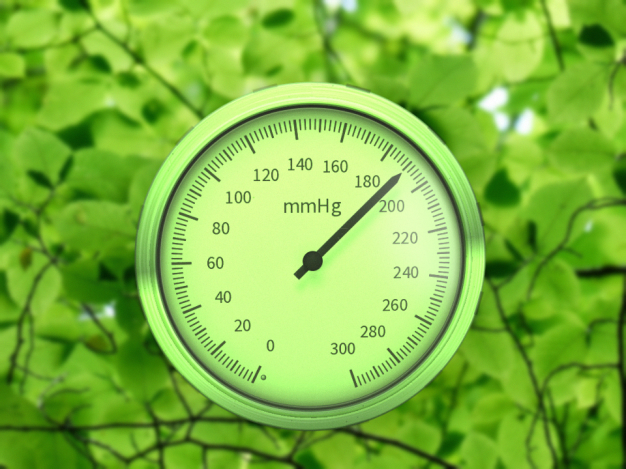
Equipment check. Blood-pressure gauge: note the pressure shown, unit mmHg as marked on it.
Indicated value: 190 mmHg
